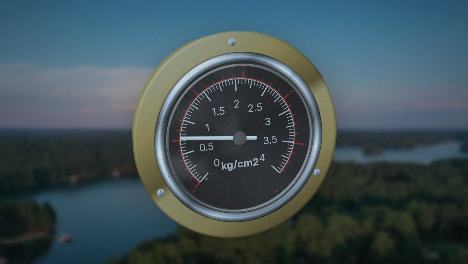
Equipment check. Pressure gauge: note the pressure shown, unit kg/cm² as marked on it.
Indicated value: 0.75 kg/cm²
